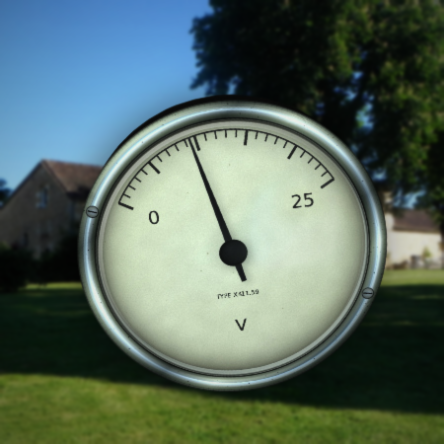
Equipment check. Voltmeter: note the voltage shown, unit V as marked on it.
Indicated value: 9.5 V
